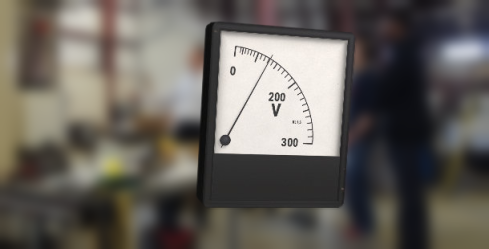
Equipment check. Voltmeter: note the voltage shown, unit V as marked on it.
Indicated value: 130 V
